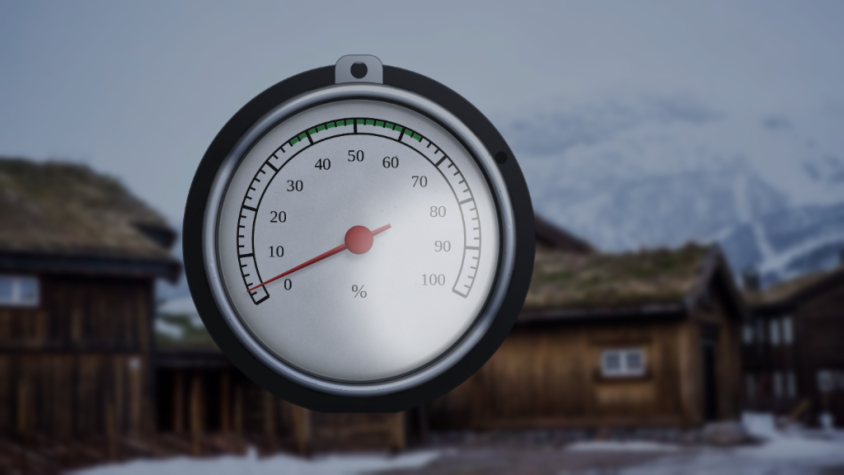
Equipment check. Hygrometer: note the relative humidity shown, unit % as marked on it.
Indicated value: 3 %
